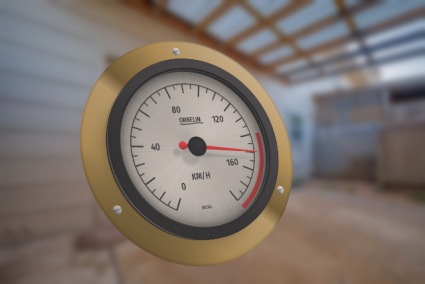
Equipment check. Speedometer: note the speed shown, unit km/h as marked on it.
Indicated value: 150 km/h
